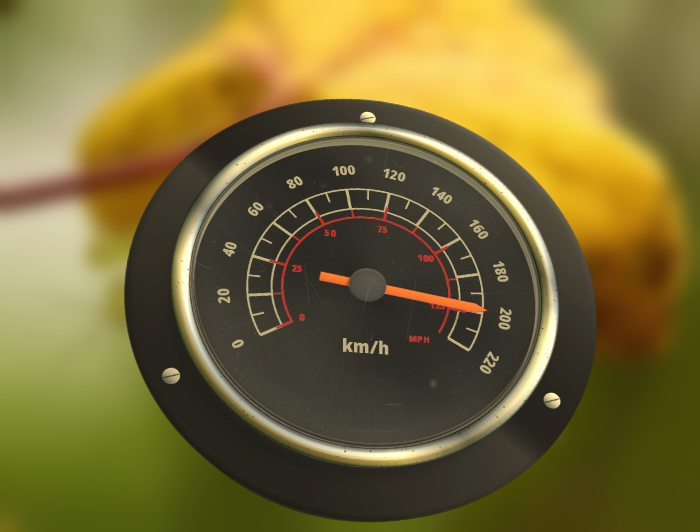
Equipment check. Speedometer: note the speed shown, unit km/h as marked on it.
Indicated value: 200 km/h
